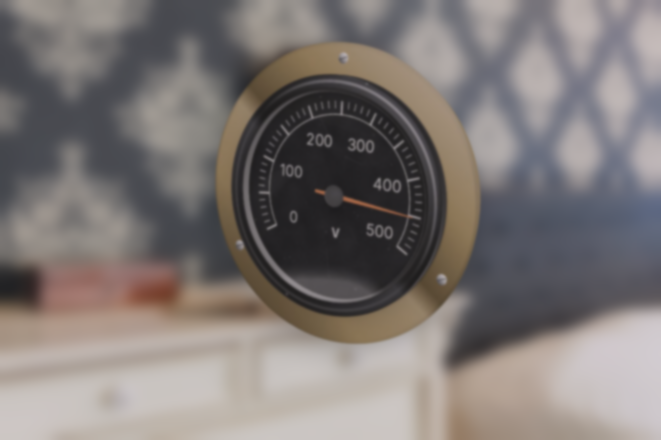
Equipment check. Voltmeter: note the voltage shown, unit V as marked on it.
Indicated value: 450 V
